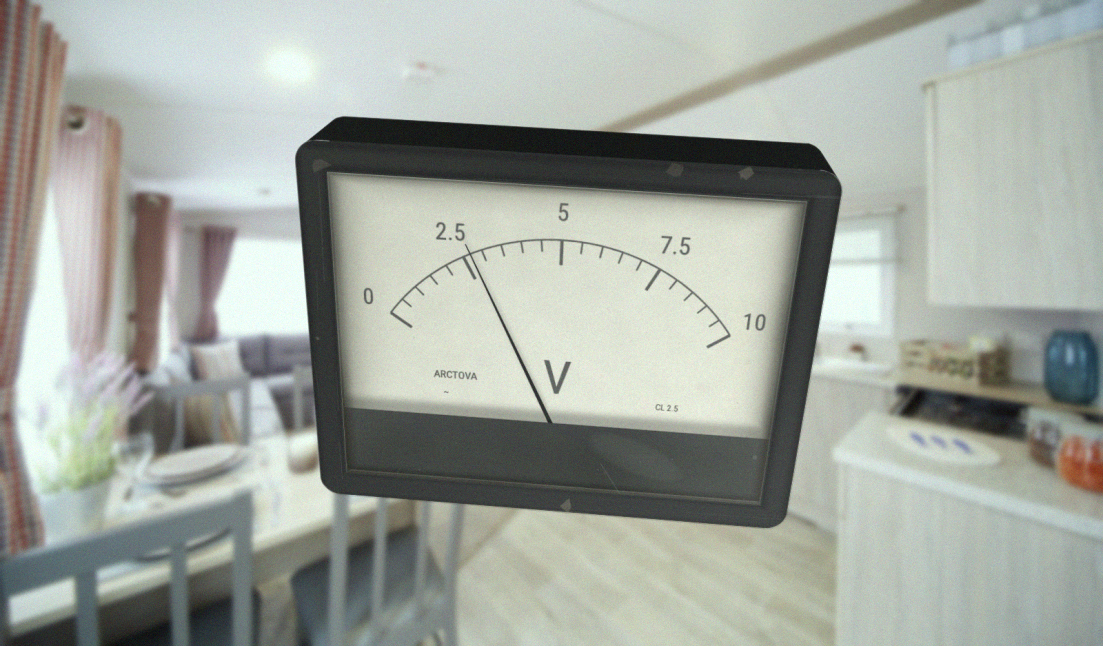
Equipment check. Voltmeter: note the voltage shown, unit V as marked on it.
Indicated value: 2.75 V
